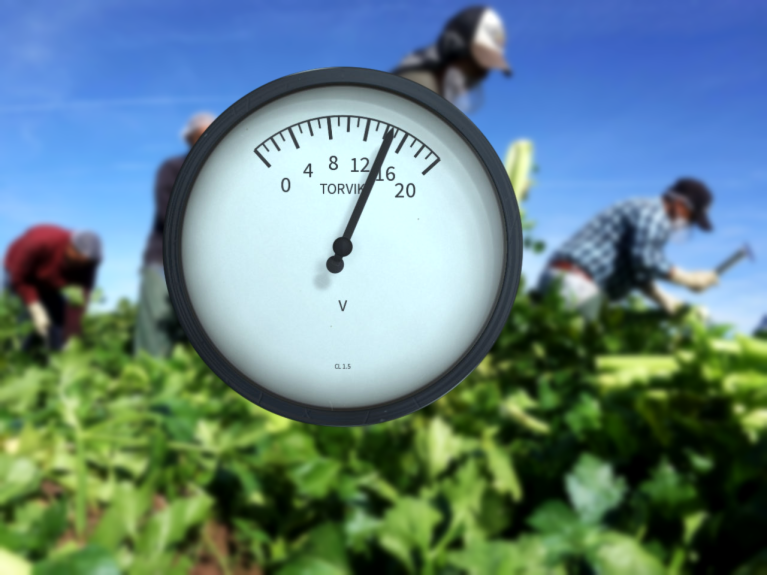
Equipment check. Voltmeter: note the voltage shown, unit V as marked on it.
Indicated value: 14.5 V
